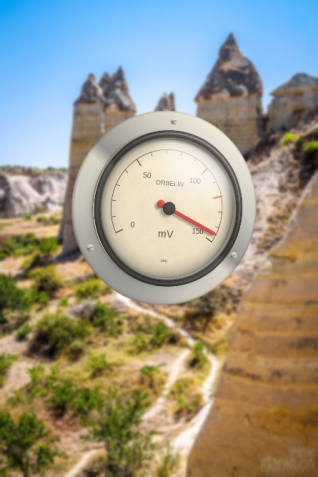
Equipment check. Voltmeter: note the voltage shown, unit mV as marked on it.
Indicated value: 145 mV
